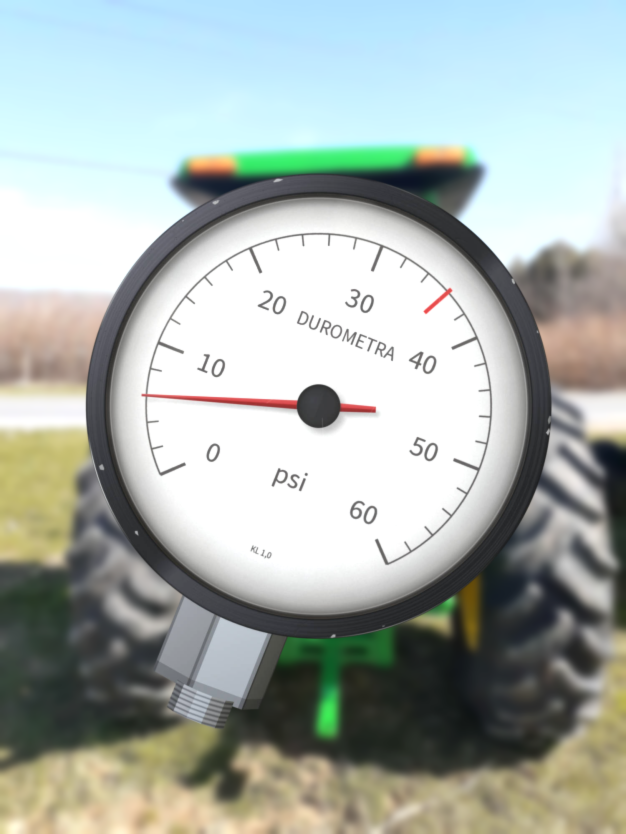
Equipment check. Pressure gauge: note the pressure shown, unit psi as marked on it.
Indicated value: 6 psi
